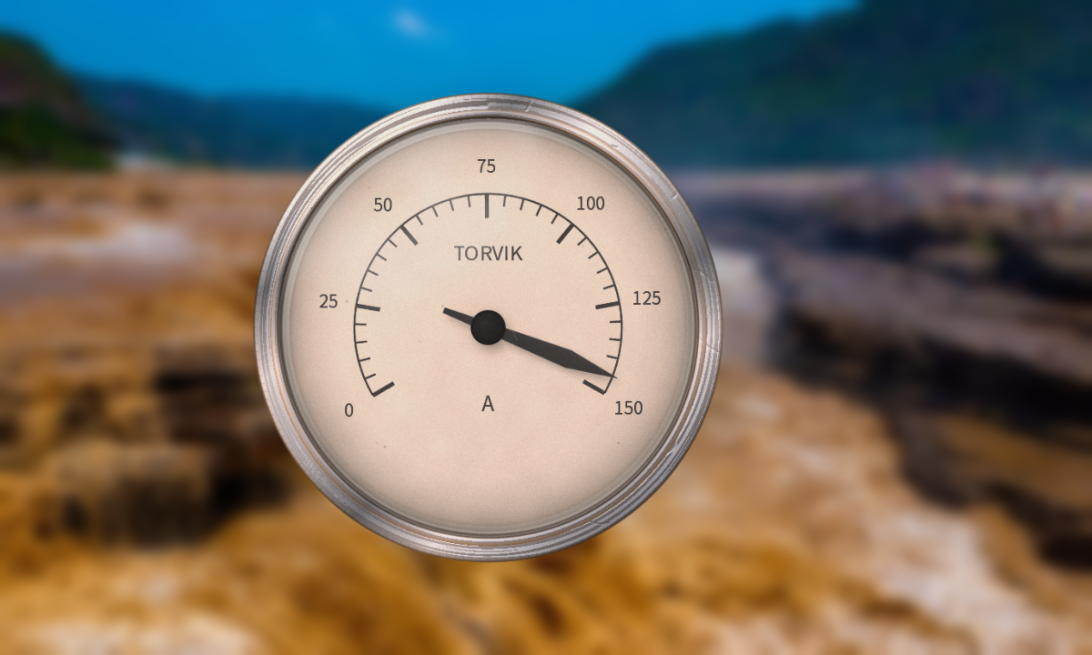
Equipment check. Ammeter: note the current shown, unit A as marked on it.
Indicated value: 145 A
